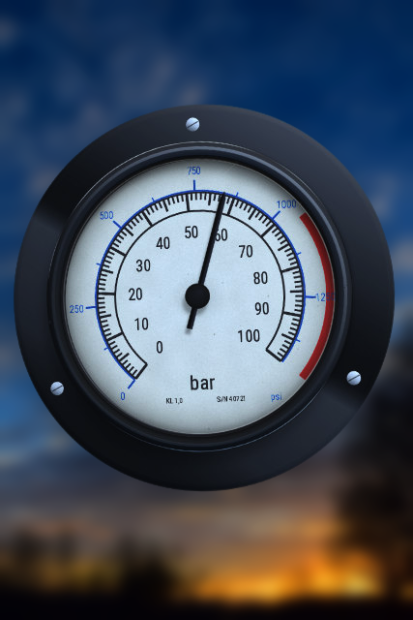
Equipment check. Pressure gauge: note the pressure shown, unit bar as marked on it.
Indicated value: 58 bar
